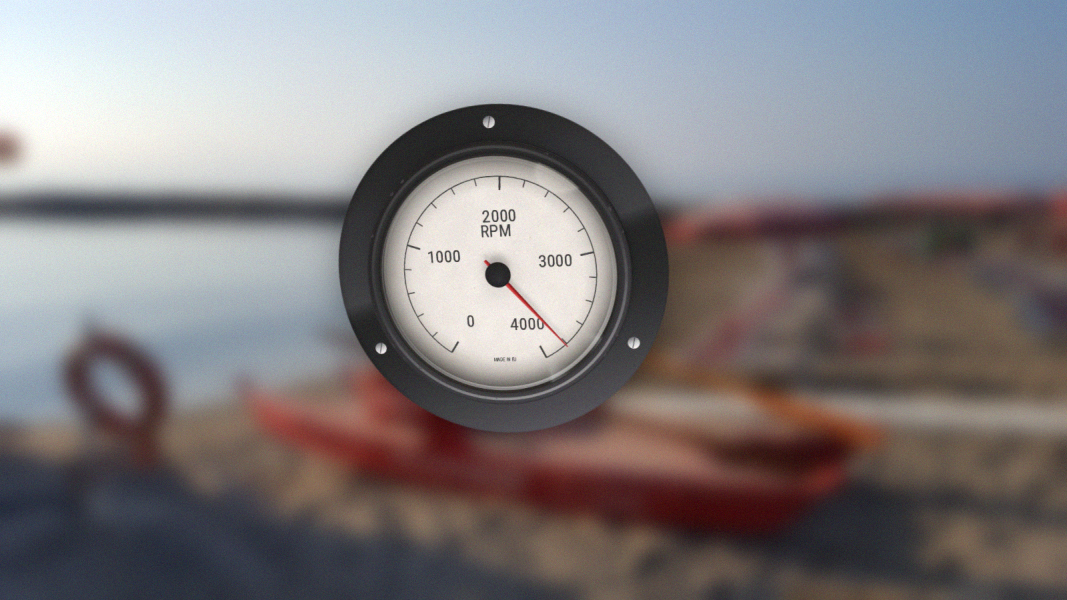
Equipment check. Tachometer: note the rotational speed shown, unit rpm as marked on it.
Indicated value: 3800 rpm
